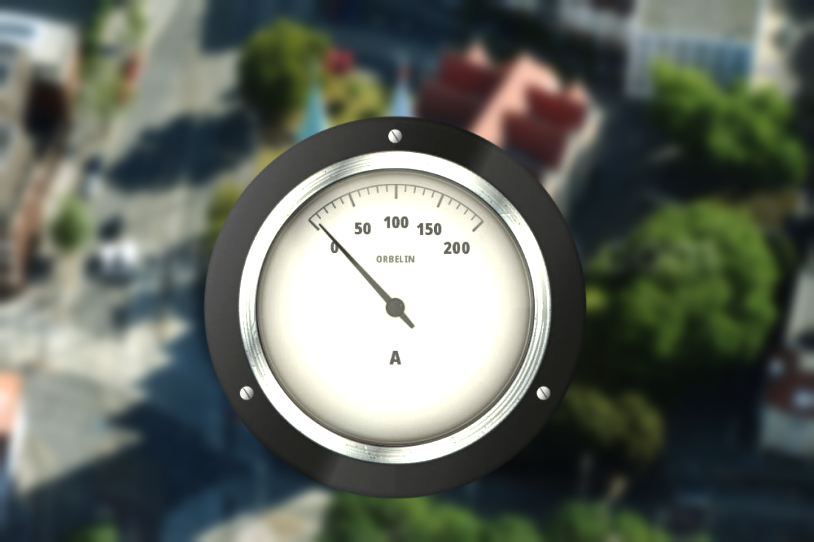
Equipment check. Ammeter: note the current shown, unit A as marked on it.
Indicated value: 5 A
